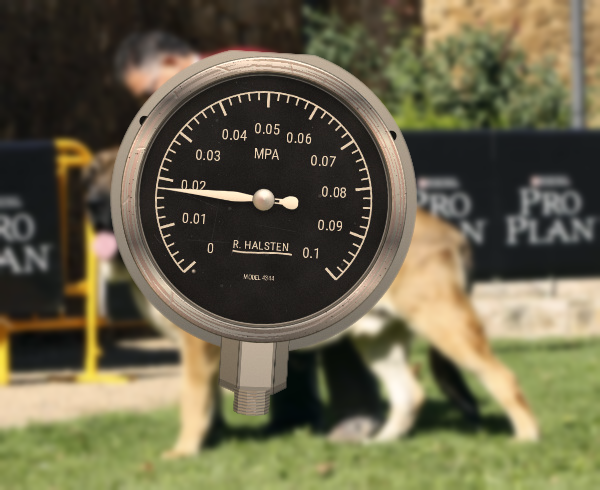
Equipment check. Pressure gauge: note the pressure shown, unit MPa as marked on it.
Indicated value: 0.018 MPa
